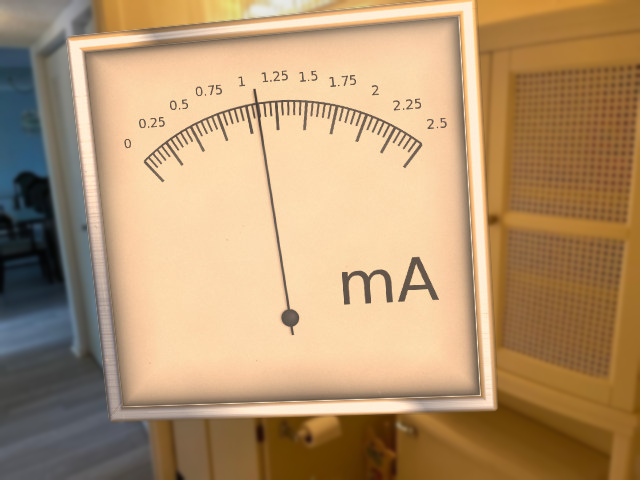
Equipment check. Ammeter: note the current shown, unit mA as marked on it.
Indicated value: 1.1 mA
